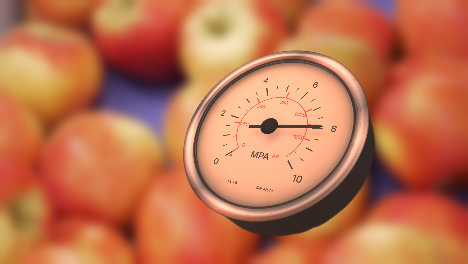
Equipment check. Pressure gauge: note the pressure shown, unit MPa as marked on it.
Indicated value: 8 MPa
